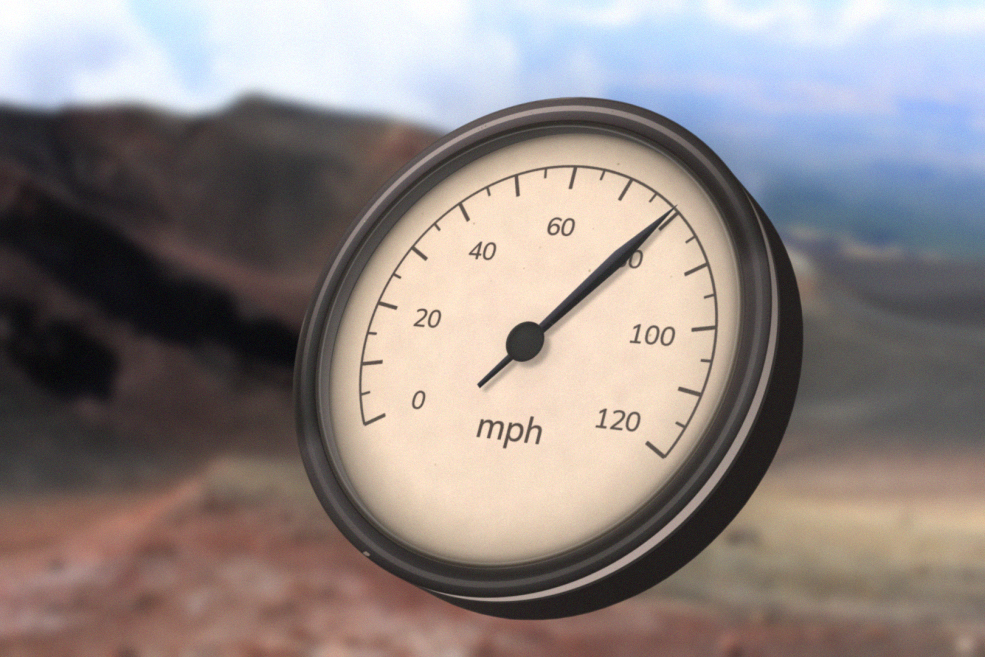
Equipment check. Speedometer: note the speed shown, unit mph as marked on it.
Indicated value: 80 mph
